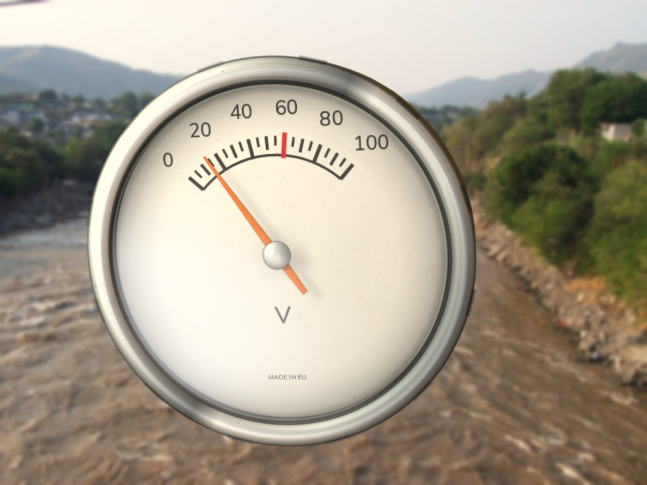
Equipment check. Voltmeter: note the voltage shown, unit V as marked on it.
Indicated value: 15 V
